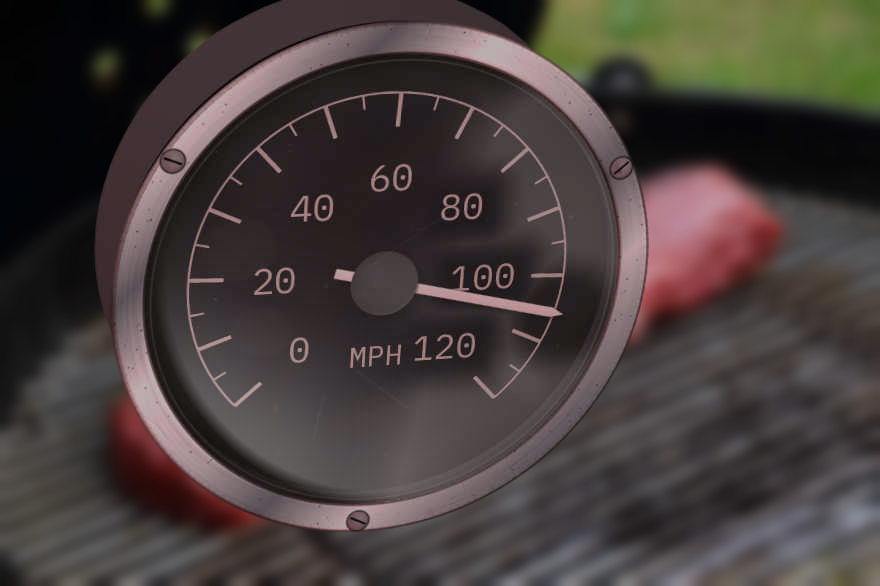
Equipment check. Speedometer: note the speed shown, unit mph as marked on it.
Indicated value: 105 mph
